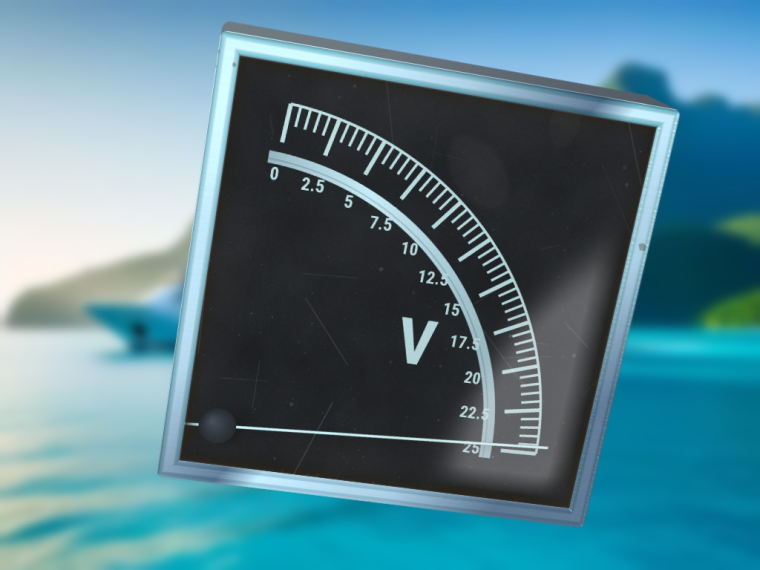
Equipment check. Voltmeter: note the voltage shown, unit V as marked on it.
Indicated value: 24.5 V
